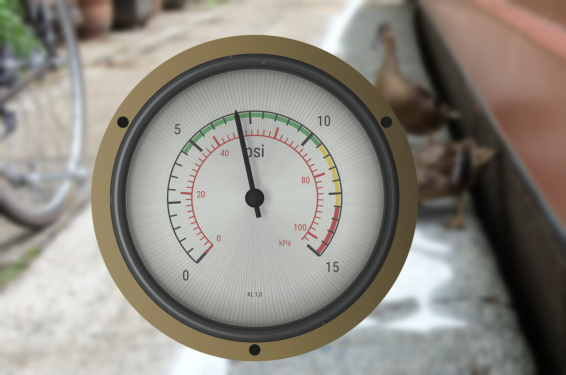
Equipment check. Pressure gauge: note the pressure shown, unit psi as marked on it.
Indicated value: 7 psi
